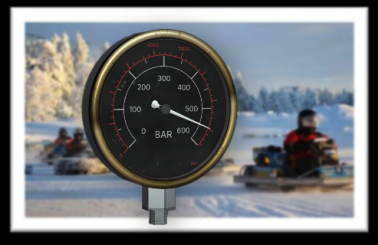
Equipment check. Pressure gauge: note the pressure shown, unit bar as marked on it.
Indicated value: 550 bar
